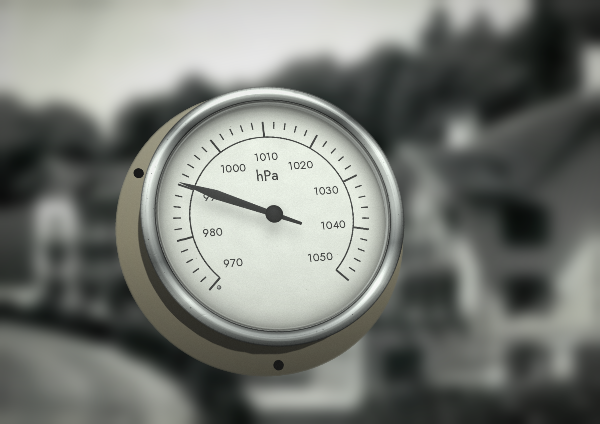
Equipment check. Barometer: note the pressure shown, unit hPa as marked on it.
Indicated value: 990 hPa
